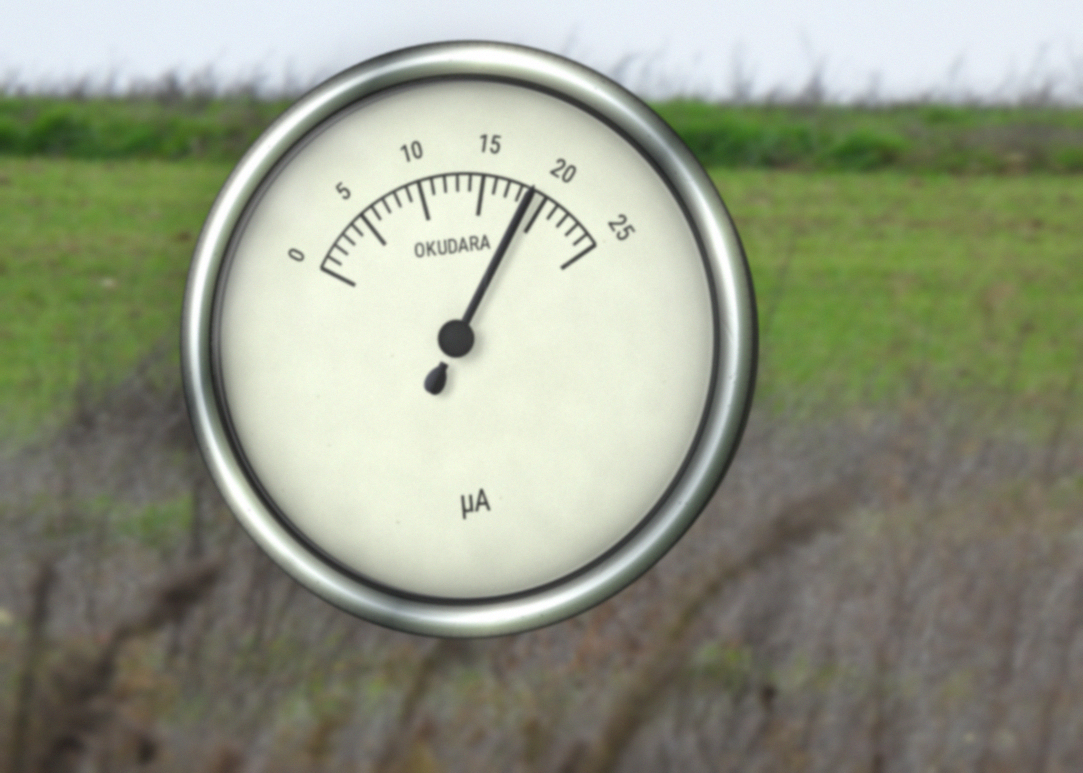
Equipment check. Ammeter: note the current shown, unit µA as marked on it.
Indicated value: 19 µA
